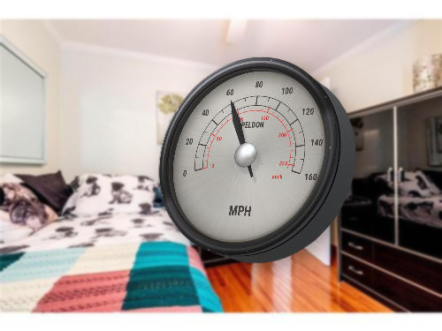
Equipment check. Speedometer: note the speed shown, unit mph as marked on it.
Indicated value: 60 mph
